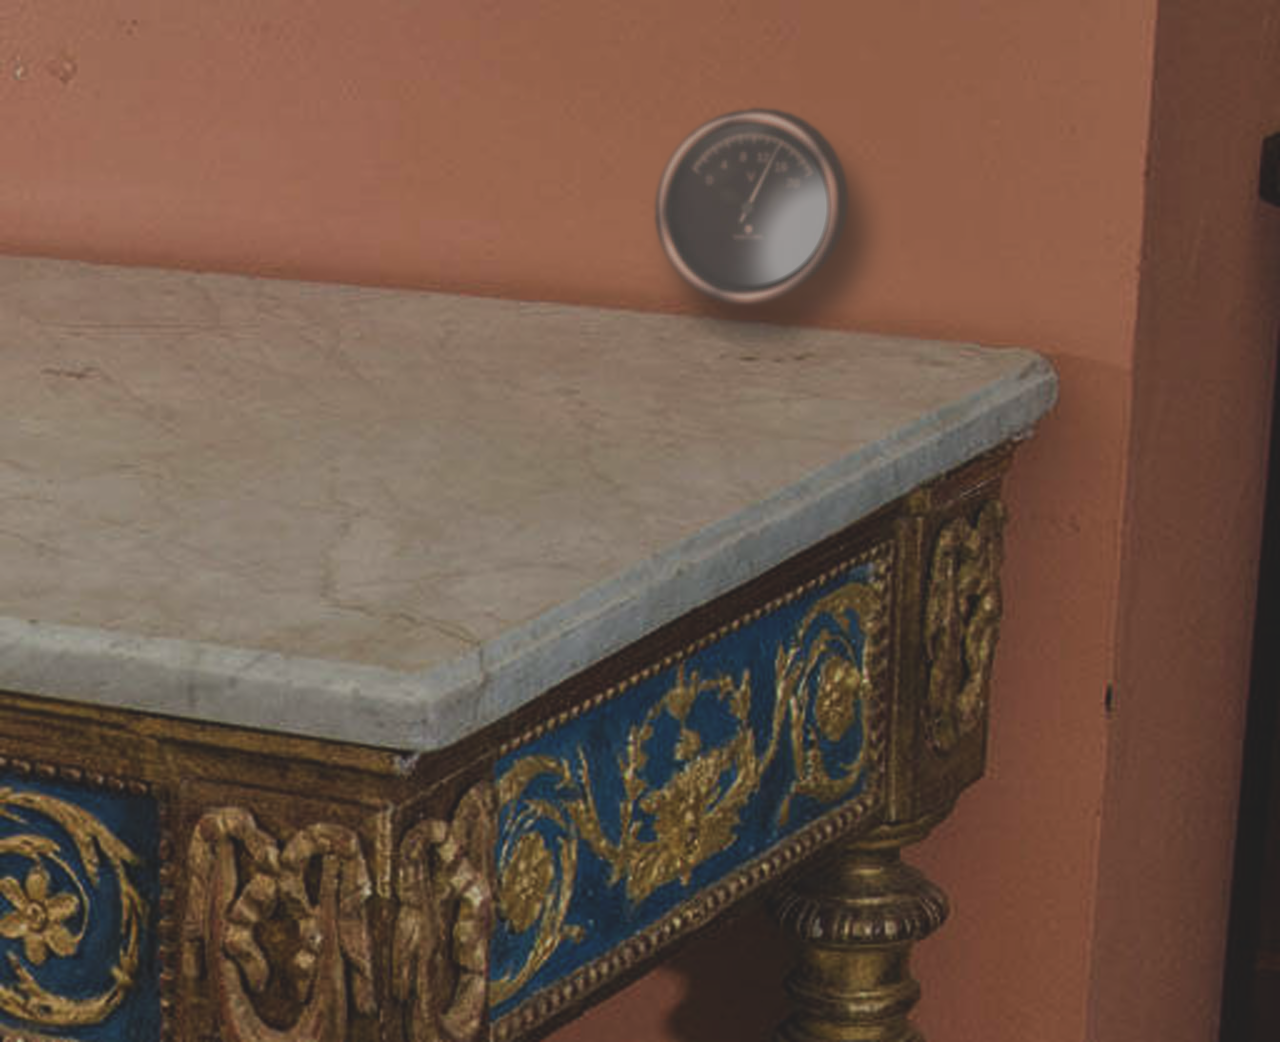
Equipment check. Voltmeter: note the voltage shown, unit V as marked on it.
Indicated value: 14 V
